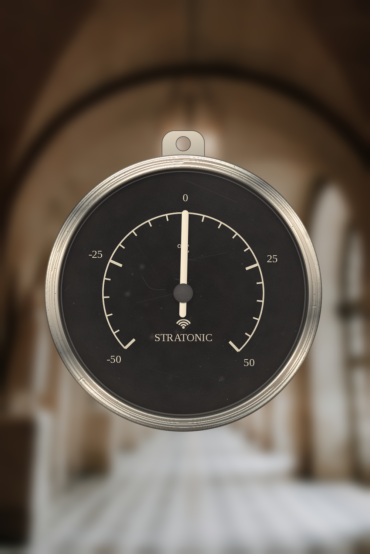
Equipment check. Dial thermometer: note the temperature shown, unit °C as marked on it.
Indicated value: 0 °C
